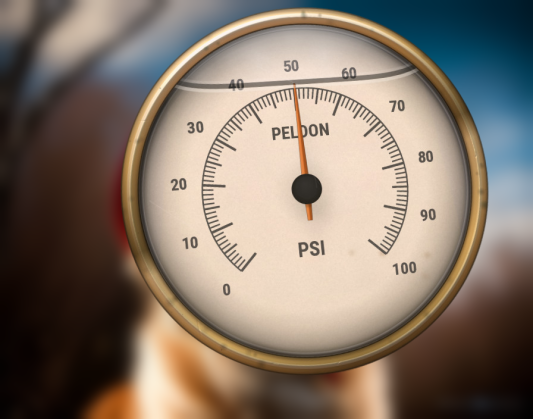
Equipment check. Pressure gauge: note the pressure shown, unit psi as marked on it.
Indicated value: 50 psi
